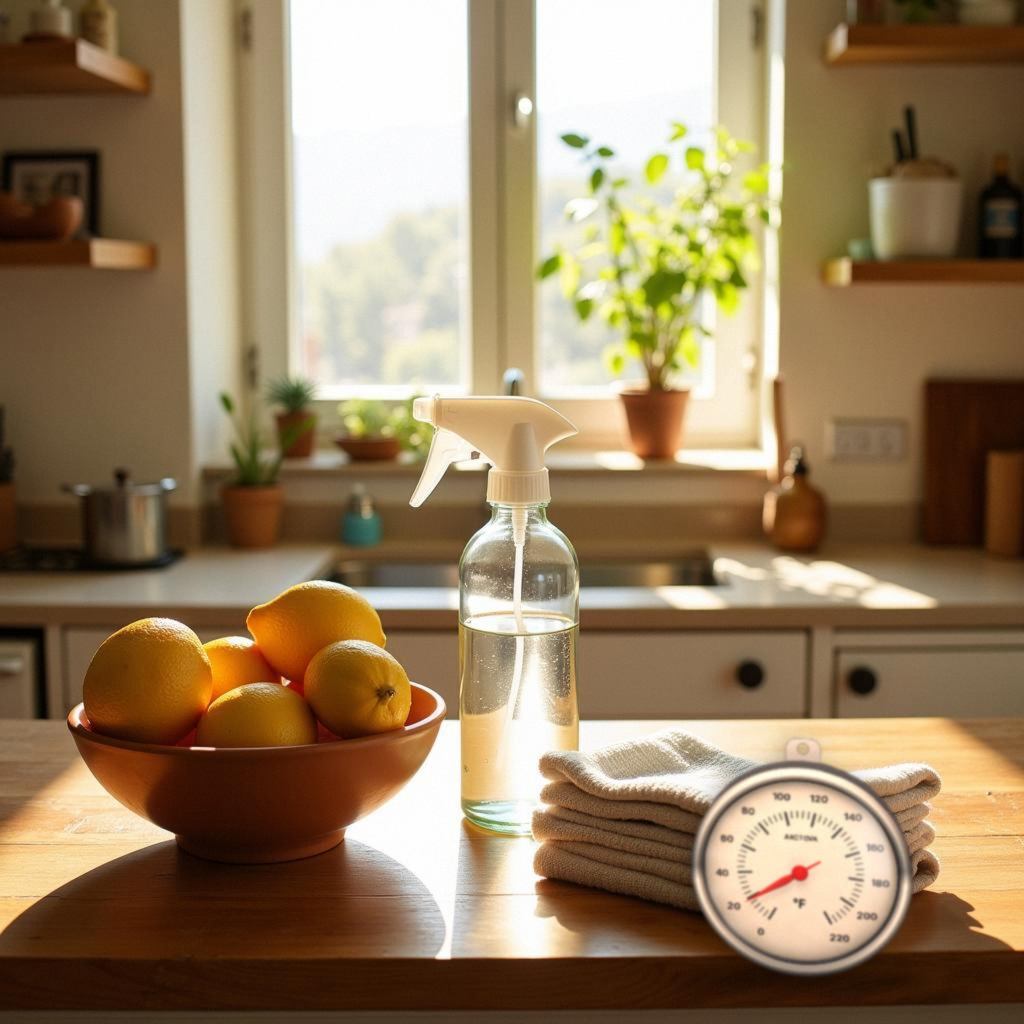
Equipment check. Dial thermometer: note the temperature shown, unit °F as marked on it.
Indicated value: 20 °F
